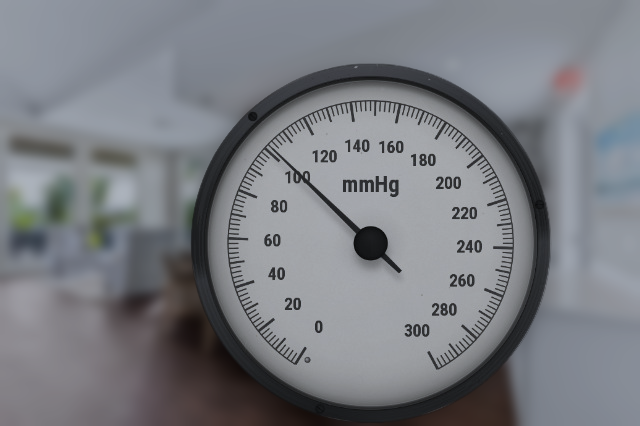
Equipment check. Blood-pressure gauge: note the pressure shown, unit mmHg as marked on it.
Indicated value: 102 mmHg
